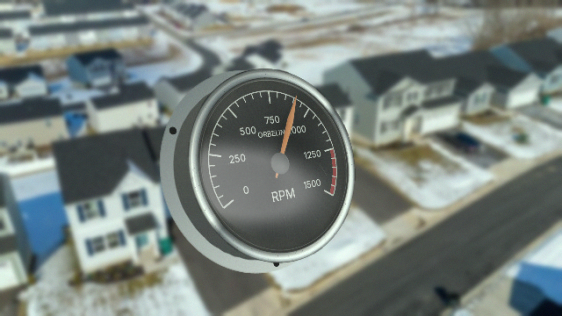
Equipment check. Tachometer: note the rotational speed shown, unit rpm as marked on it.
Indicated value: 900 rpm
